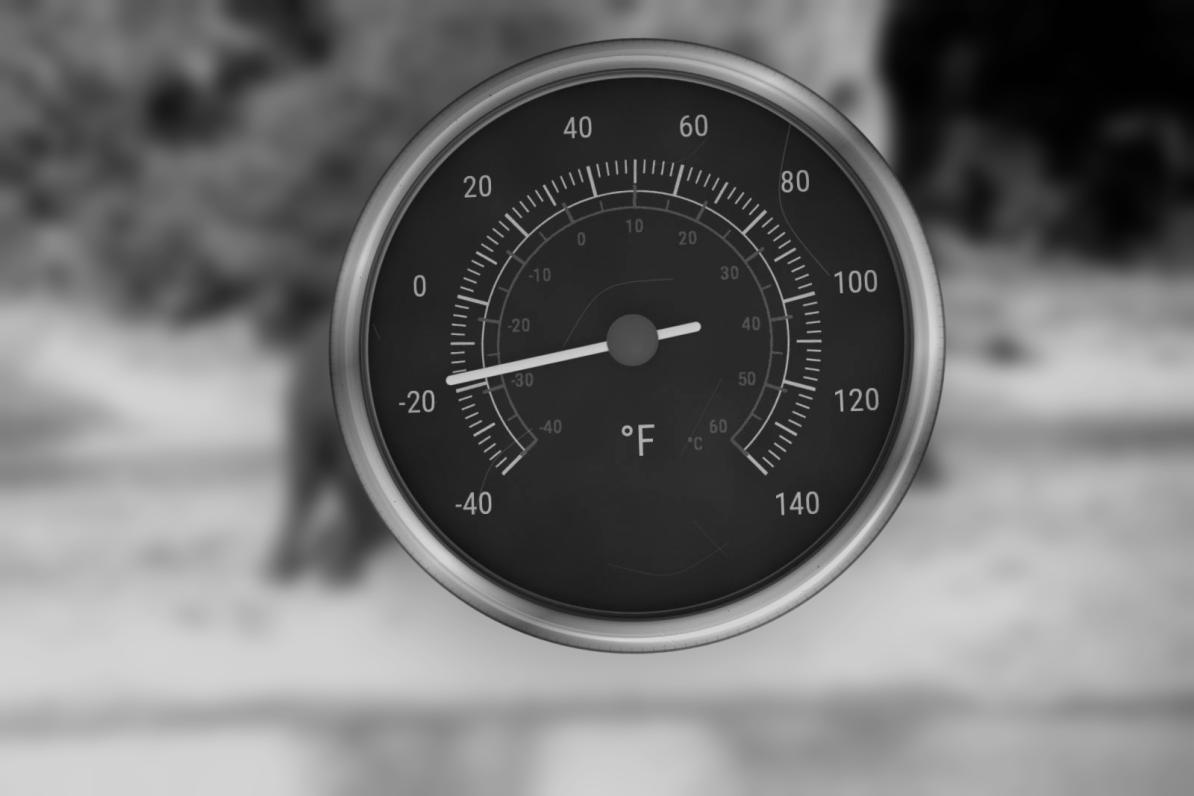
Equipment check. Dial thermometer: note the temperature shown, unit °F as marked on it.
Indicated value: -18 °F
